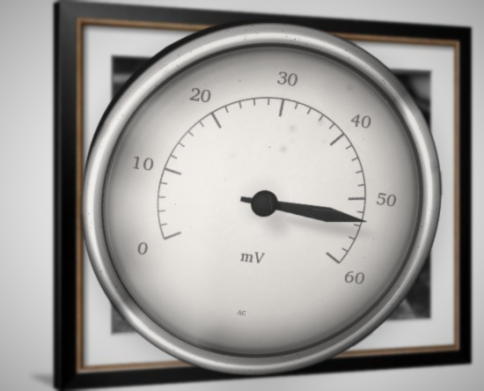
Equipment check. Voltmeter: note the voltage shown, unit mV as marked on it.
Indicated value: 53 mV
